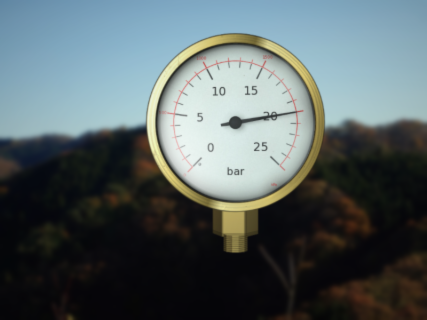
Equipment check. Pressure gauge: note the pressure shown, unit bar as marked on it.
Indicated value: 20 bar
